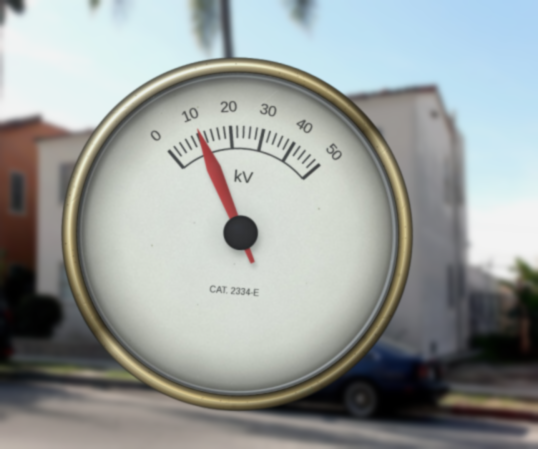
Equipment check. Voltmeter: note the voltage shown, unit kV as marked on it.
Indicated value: 10 kV
